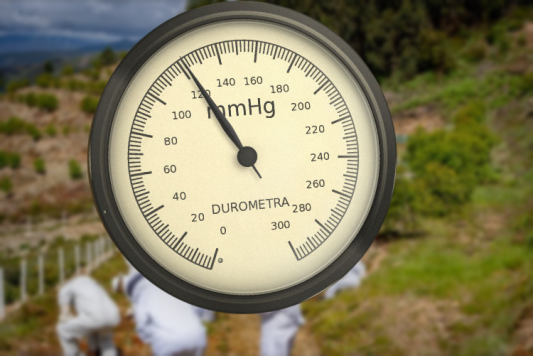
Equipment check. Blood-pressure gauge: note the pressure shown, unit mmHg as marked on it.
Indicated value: 122 mmHg
